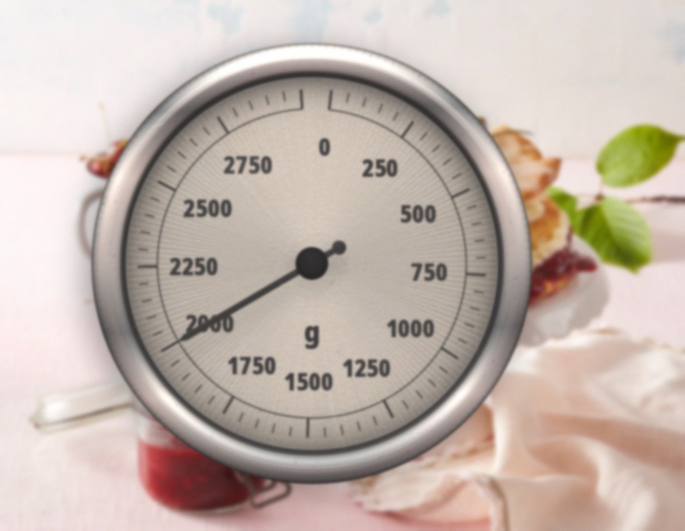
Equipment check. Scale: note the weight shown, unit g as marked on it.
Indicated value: 2000 g
